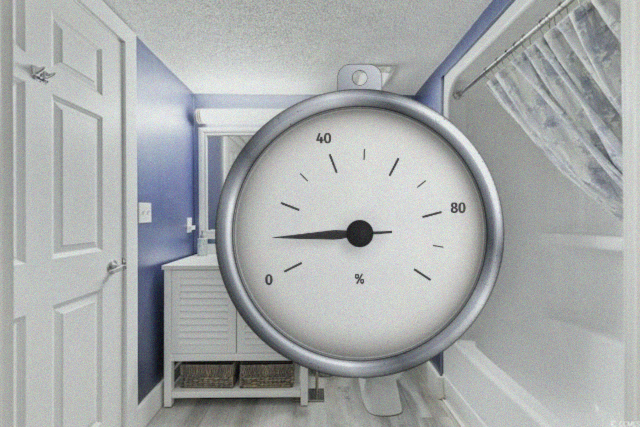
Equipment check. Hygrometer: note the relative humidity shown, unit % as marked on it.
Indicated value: 10 %
